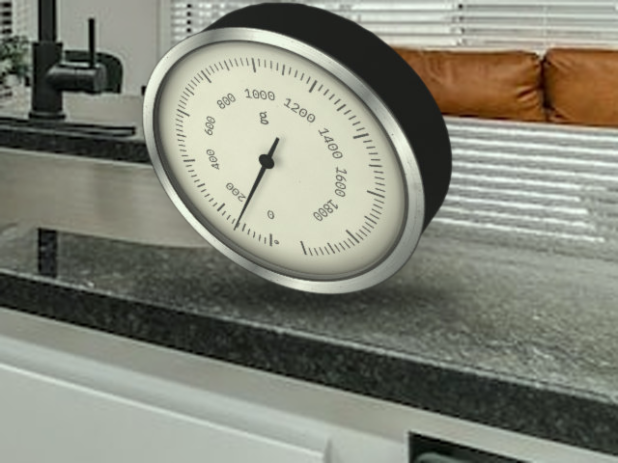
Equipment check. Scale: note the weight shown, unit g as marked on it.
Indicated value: 120 g
